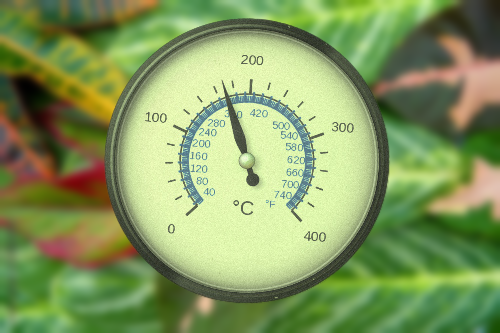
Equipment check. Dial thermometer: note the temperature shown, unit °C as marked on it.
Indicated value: 170 °C
